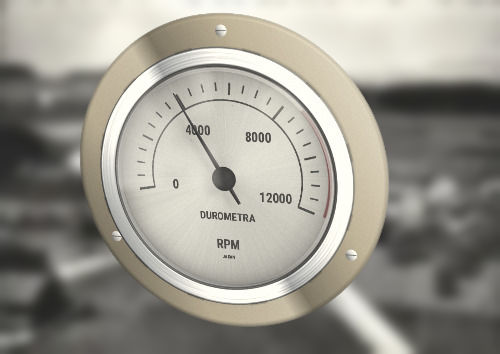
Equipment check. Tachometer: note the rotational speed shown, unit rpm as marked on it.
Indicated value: 4000 rpm
